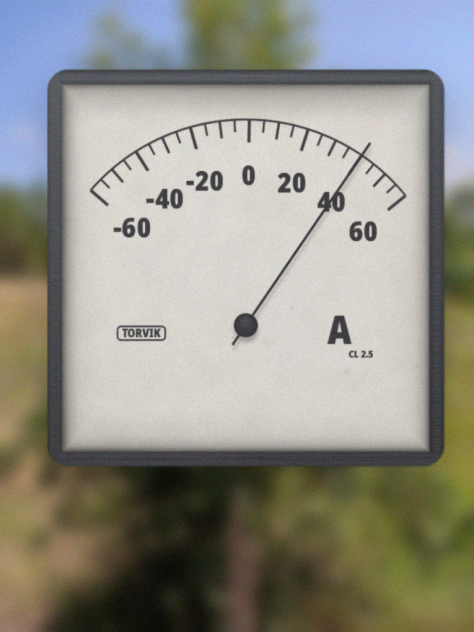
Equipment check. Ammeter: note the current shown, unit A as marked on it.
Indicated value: 40 A
